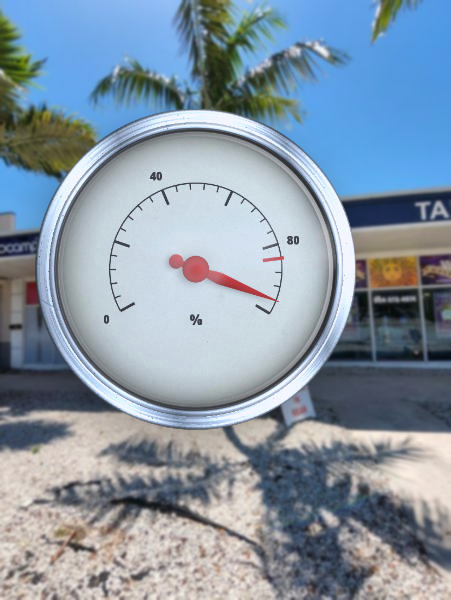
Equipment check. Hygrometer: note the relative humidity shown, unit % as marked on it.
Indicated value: 96 %
